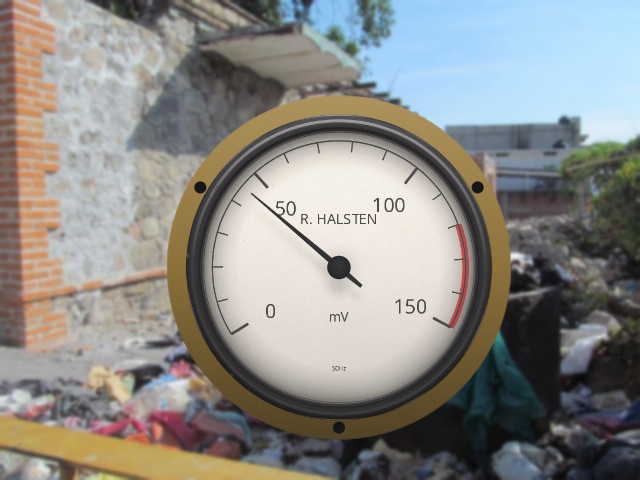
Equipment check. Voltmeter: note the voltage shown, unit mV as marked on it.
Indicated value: 45 mV
